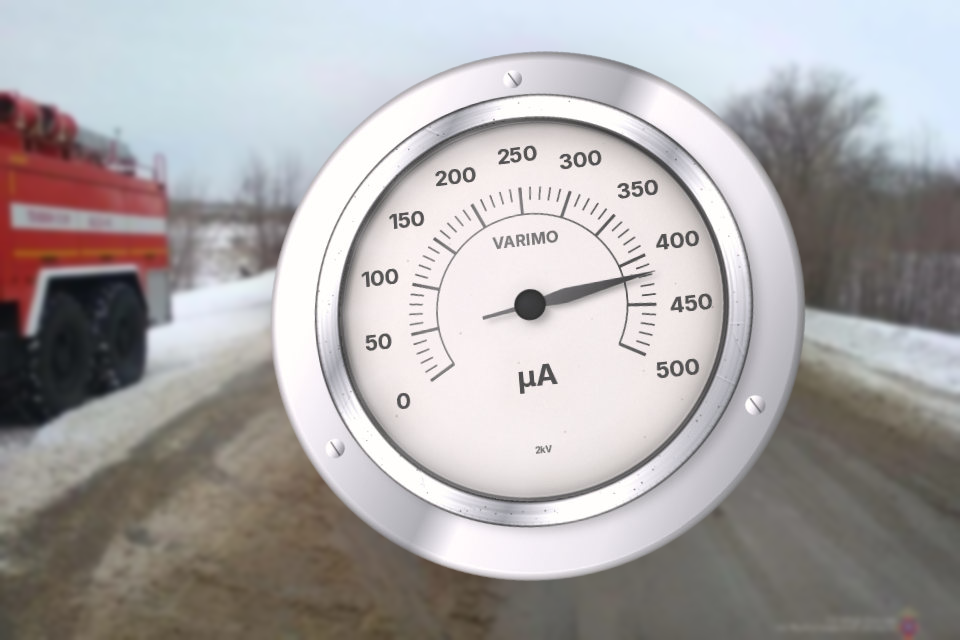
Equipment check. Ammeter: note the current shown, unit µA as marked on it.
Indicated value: 420 µA
